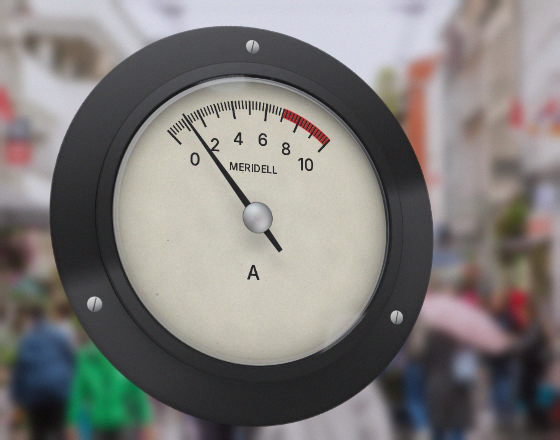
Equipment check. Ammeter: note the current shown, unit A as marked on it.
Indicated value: 1 A
